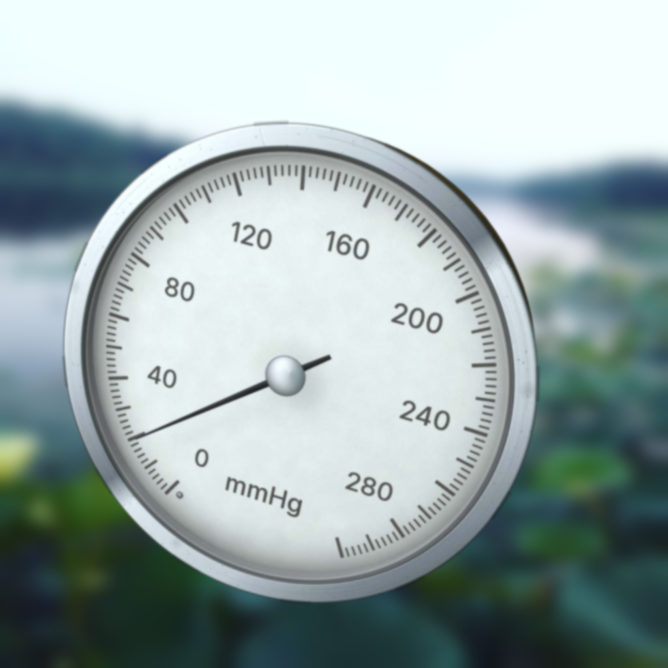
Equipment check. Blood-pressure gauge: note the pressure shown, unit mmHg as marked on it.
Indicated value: 20 mmHg
